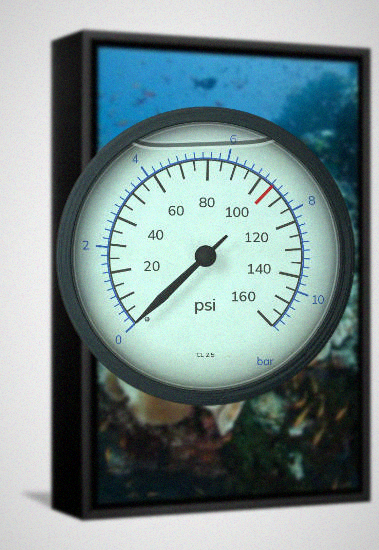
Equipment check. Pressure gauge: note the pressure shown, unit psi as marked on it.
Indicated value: 0 psi
